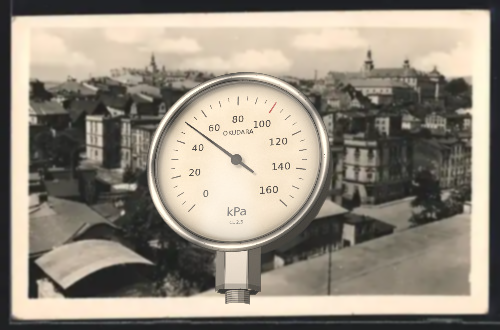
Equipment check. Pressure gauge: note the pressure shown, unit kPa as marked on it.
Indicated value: 50 kPa
